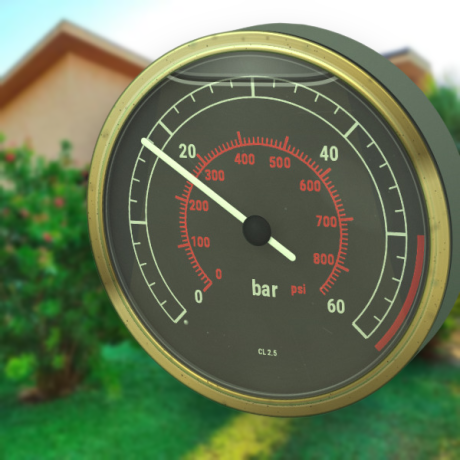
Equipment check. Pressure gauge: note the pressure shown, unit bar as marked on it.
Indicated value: 18 bar
